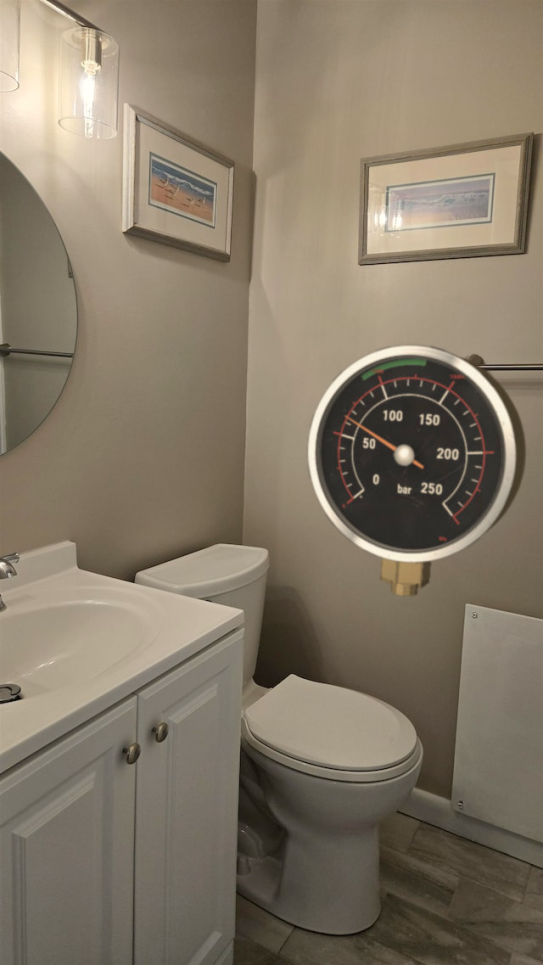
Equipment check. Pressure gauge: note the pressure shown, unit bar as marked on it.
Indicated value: 65 bar
